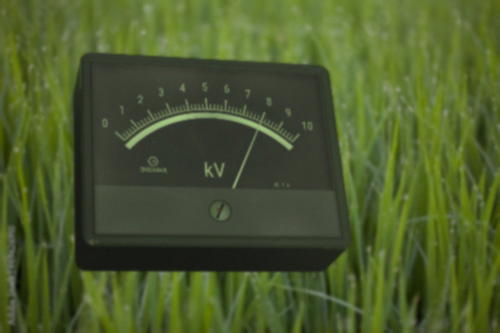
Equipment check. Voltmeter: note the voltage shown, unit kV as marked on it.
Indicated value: 8 kV
